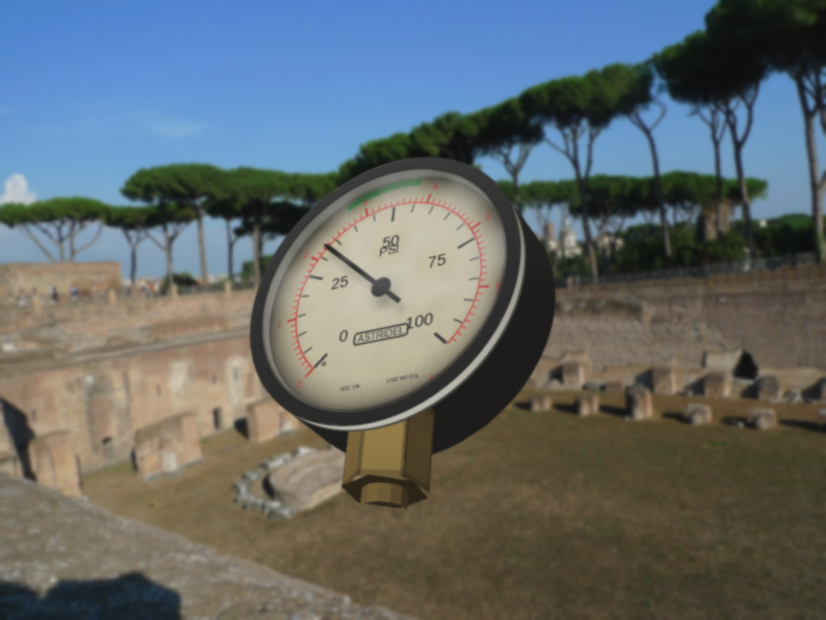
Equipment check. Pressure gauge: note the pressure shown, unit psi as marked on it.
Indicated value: 32.5 psi
